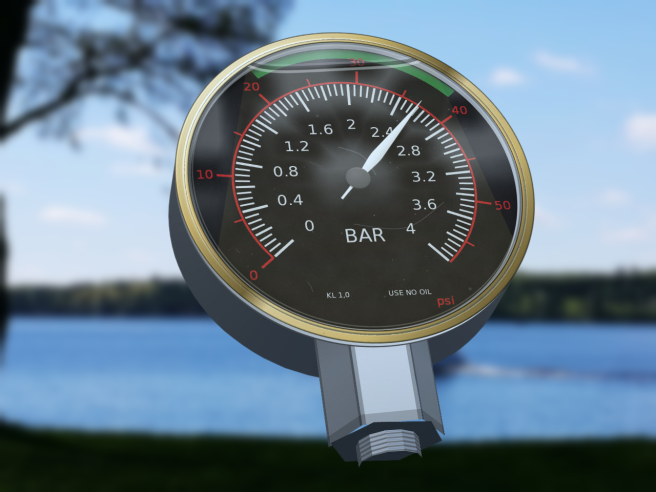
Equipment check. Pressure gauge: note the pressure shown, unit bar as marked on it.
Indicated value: 2.55 bar
